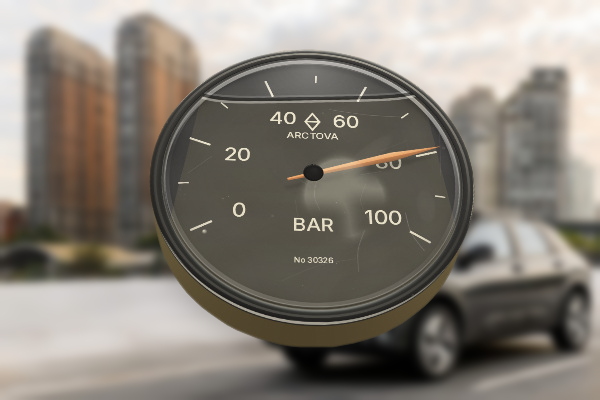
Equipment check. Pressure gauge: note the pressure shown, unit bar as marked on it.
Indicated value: 80 bar
